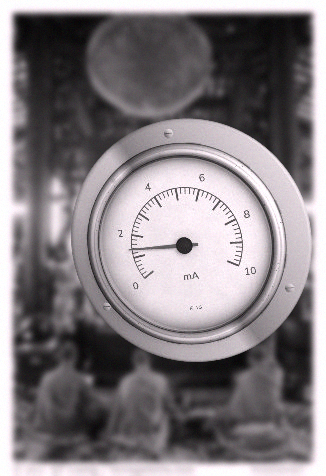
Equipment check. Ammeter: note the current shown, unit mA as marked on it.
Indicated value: 1.4 mA
